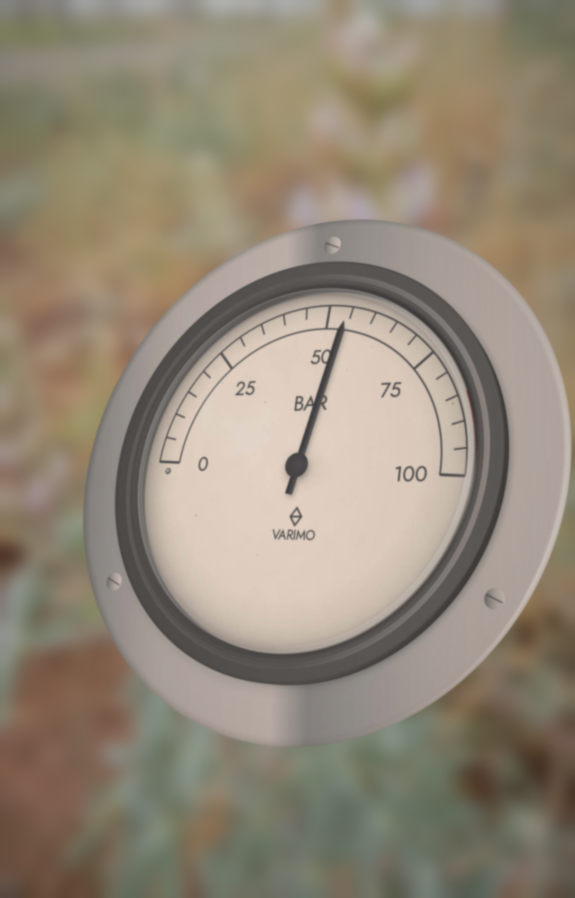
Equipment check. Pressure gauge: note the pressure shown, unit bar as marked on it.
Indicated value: 55 bar
